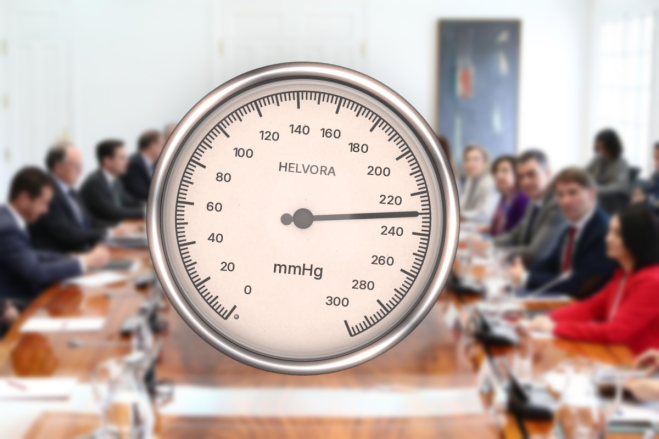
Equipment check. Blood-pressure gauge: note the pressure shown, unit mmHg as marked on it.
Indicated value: 230 mmHg
